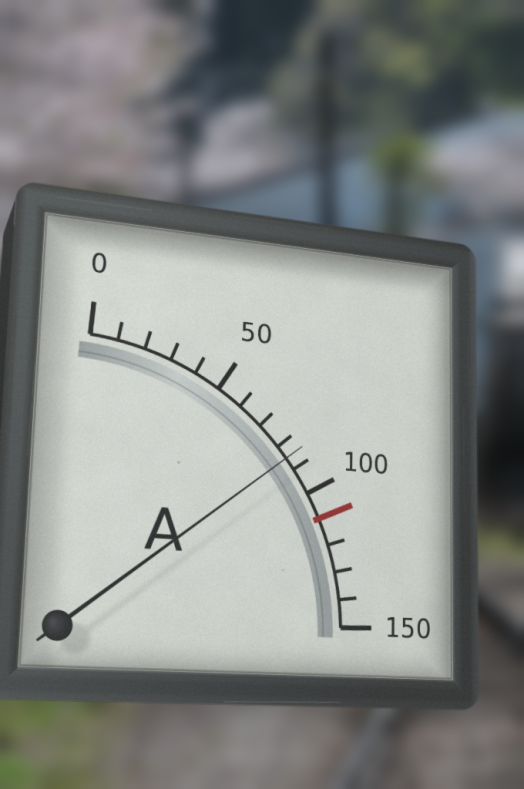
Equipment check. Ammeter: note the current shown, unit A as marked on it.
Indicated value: 85 A
